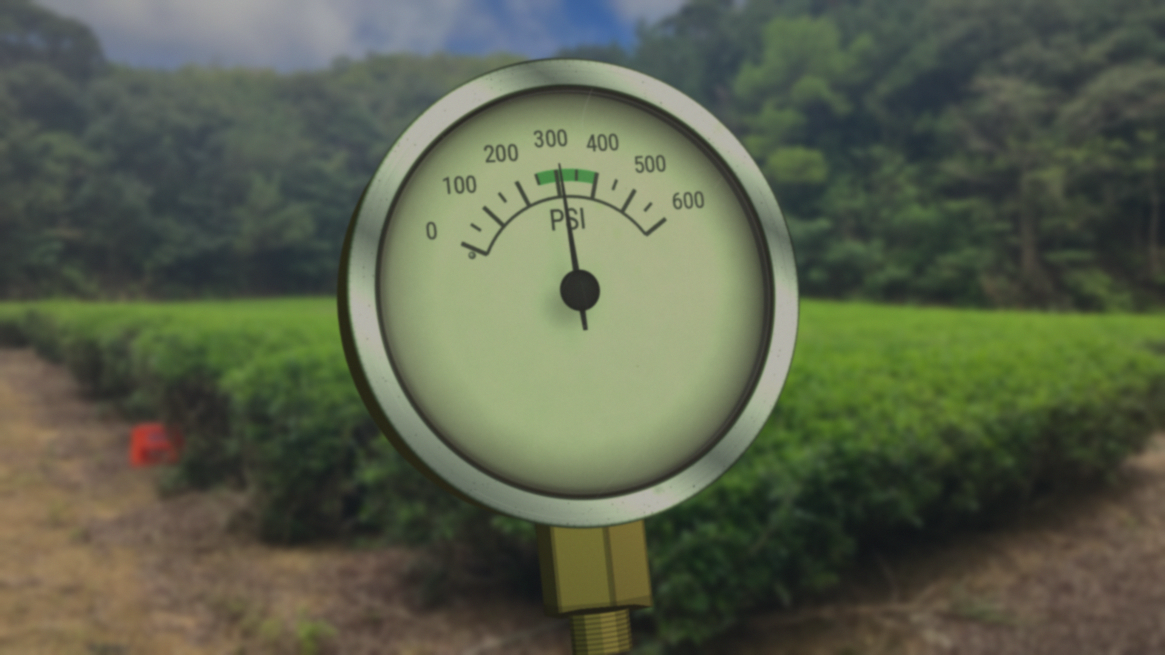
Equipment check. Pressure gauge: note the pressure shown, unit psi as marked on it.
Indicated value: 300 psi
